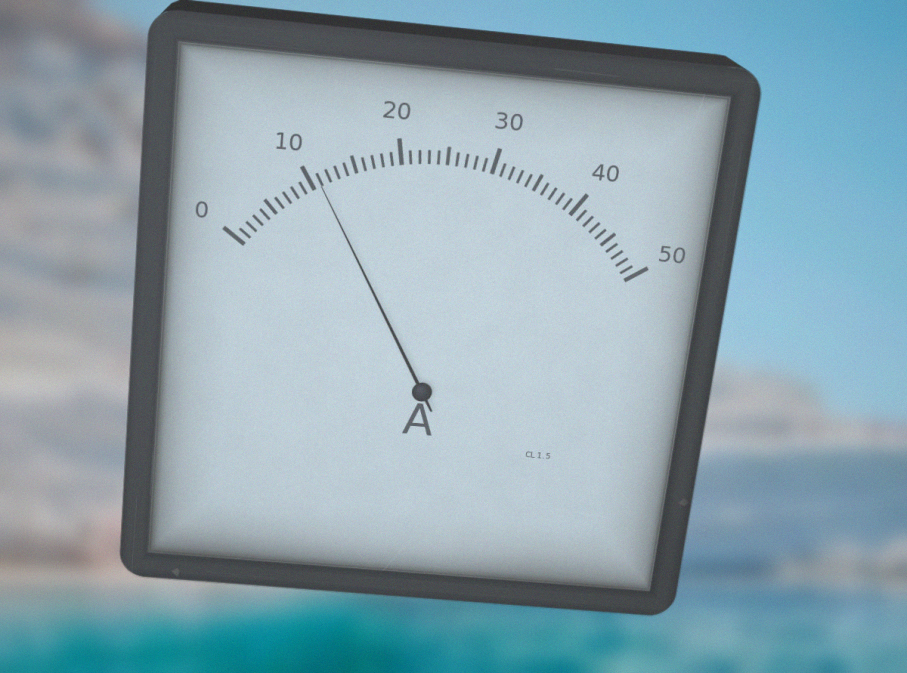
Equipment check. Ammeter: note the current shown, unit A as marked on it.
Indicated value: 11 A
